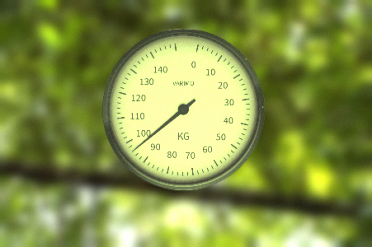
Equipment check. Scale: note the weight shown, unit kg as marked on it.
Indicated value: 96 kg
